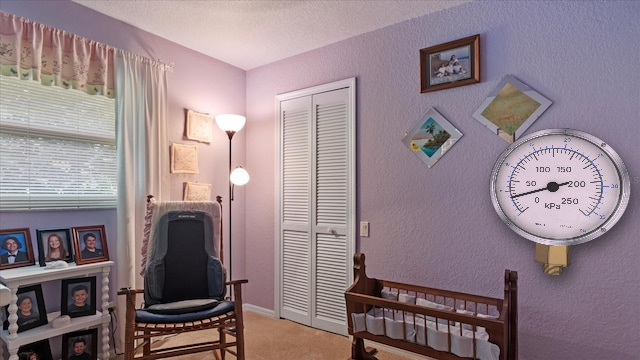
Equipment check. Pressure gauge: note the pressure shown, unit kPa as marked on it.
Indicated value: 25 kPa
